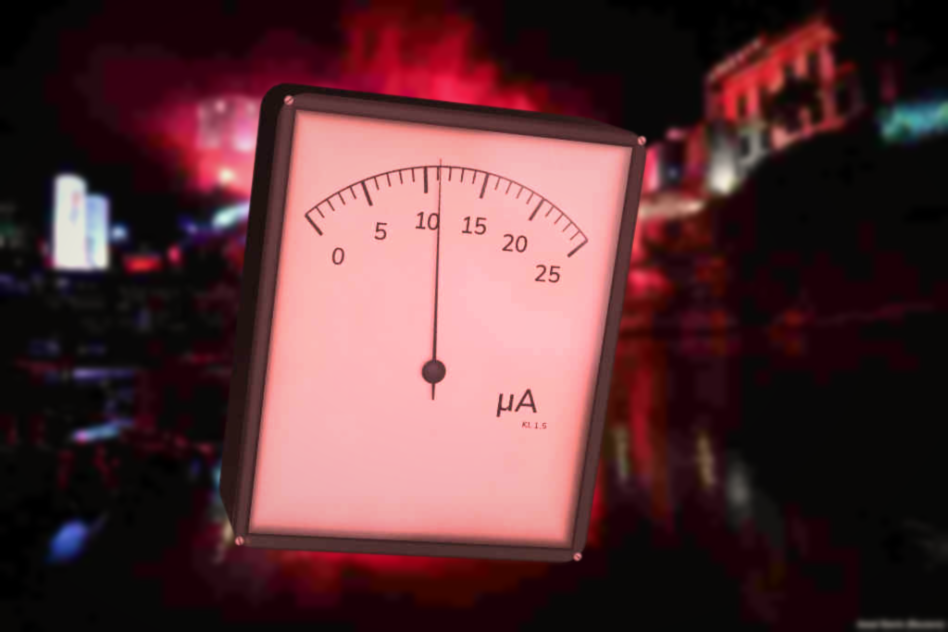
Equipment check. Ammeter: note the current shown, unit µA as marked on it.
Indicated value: 11 µA
